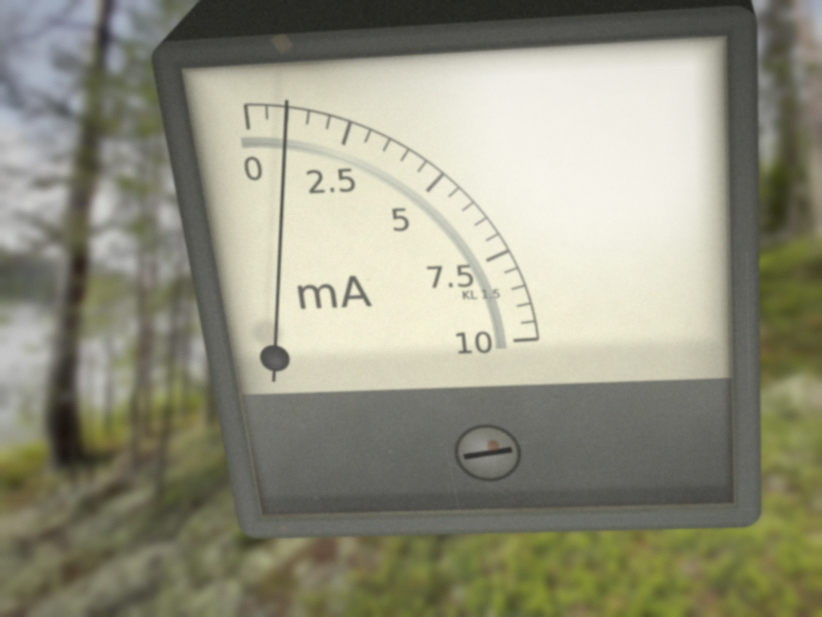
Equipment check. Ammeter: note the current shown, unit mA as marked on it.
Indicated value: 1 mA
